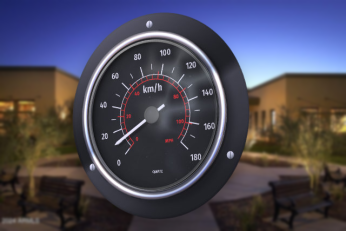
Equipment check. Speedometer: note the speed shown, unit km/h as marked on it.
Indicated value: 10 km/h
